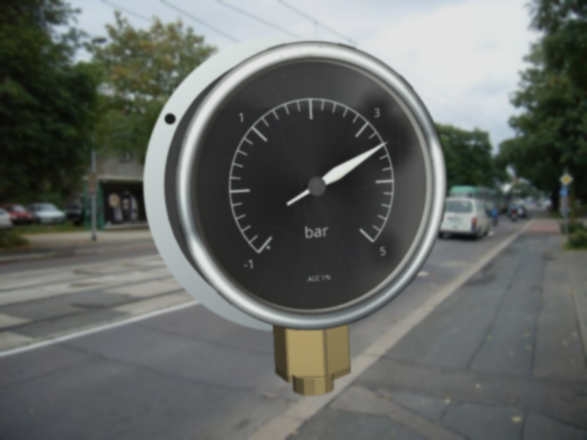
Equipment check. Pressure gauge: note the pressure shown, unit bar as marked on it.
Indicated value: 3.4 bar
